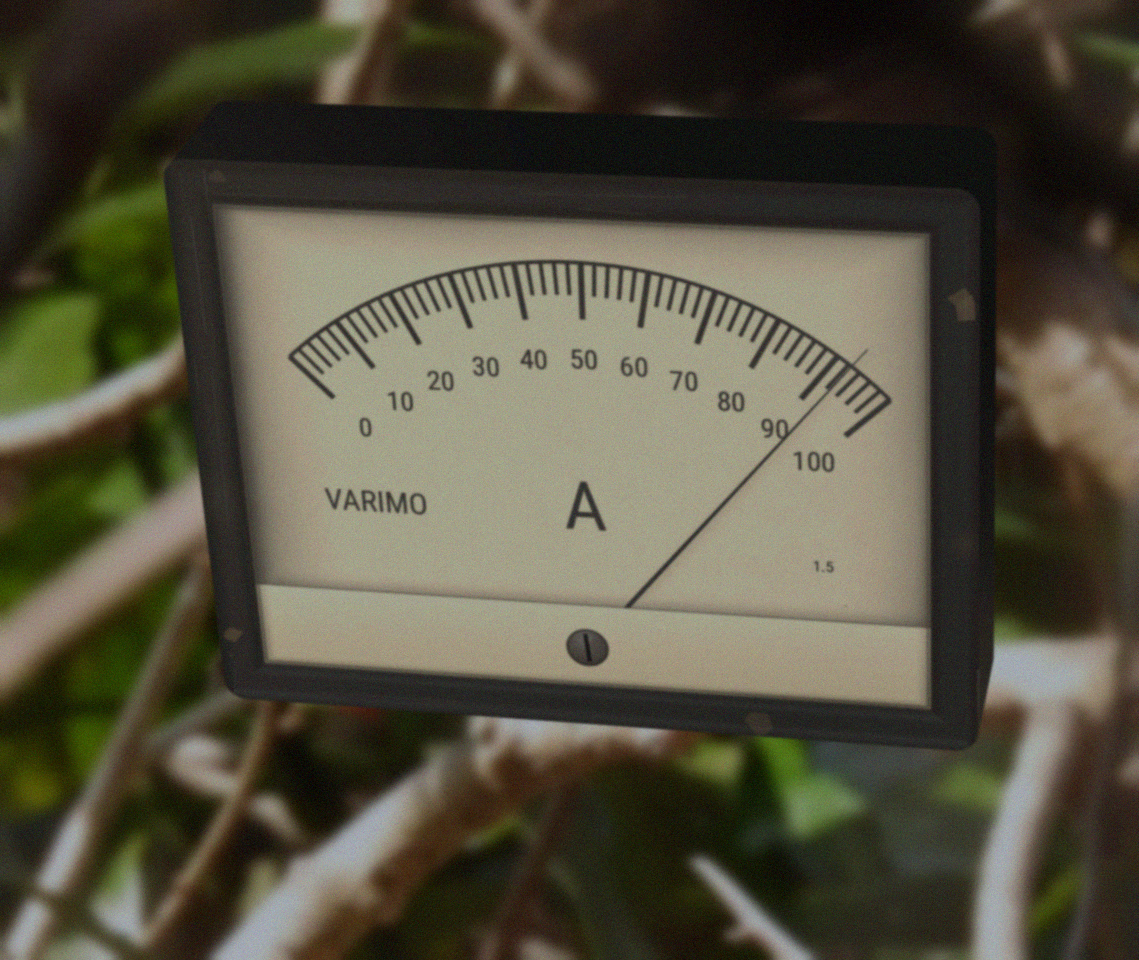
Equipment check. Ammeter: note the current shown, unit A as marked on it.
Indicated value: 92 A
